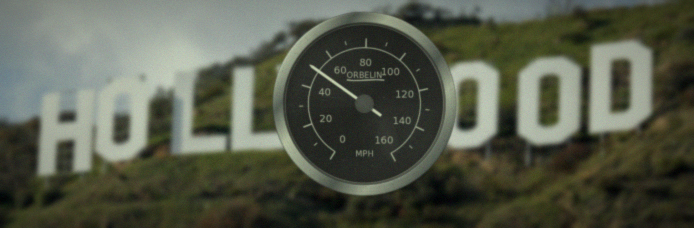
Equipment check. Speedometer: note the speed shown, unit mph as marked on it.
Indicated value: 50 mph
